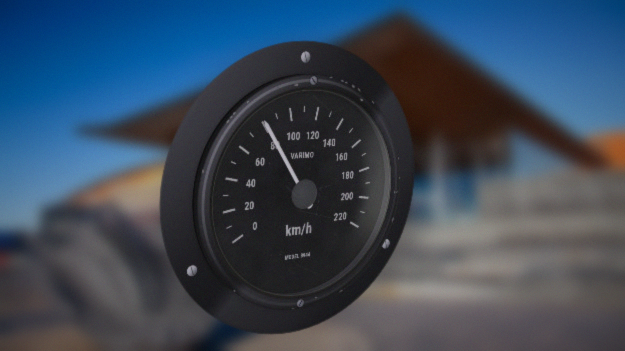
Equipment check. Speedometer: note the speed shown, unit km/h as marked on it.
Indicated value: 80 km/h
